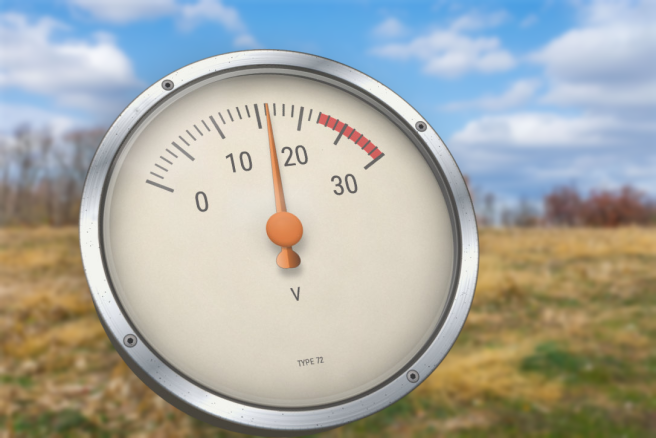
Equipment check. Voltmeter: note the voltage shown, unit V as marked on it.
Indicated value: 16 V
